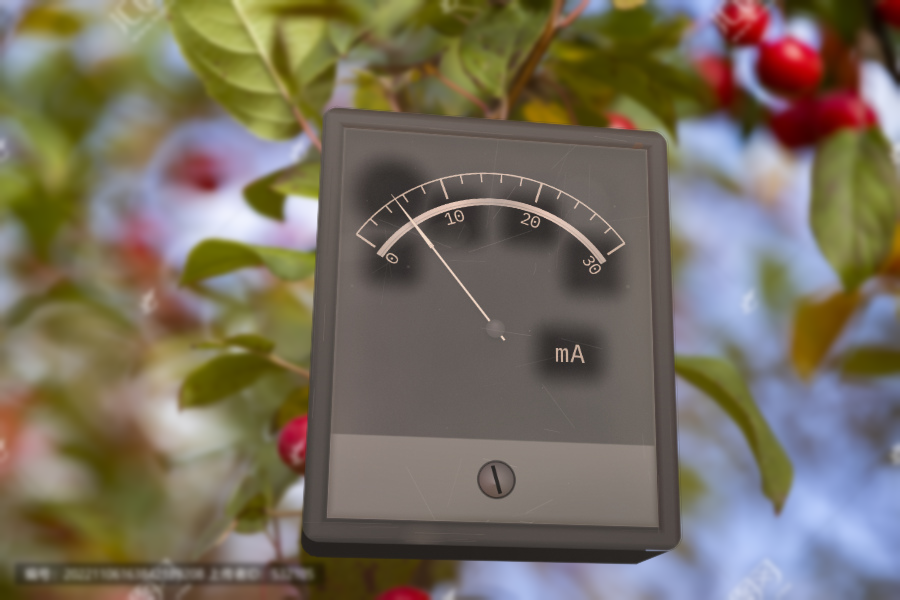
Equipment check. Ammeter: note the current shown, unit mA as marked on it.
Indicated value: 5 mA
